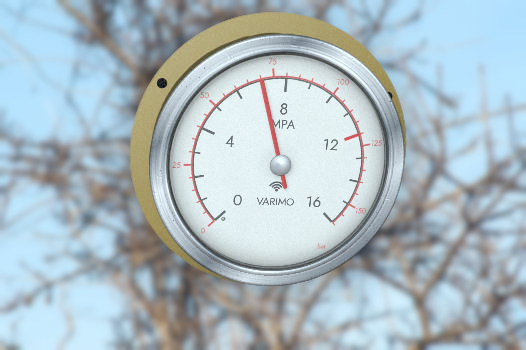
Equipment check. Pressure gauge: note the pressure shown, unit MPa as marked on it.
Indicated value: 7 MPa
